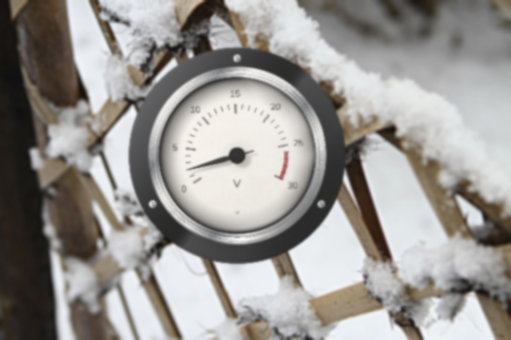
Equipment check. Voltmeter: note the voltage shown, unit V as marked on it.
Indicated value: 2 V
